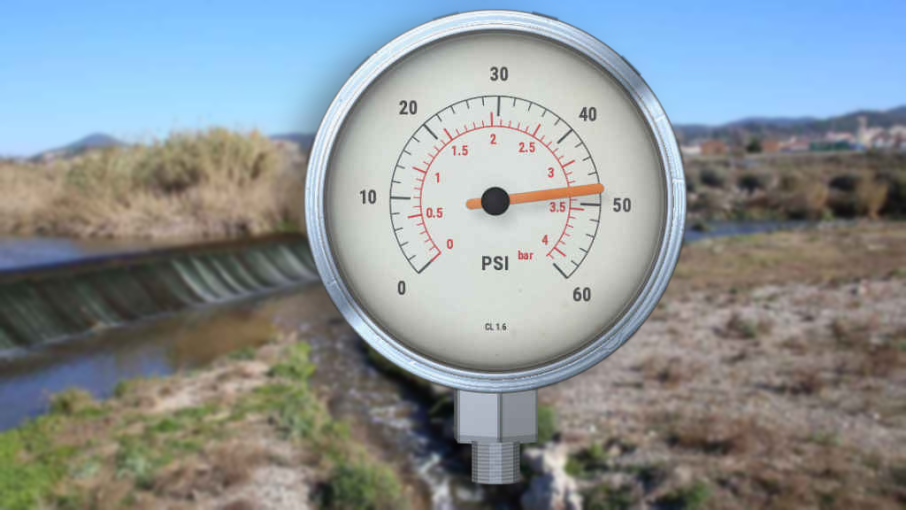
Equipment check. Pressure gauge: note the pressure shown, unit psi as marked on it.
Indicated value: 48 psi
